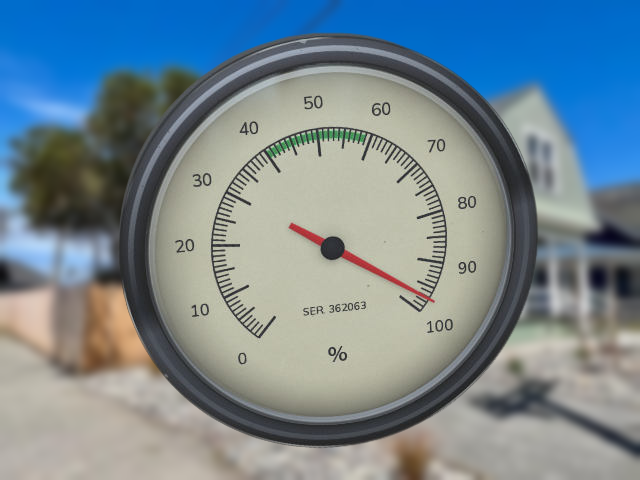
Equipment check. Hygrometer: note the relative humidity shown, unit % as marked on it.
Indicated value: 97 %
